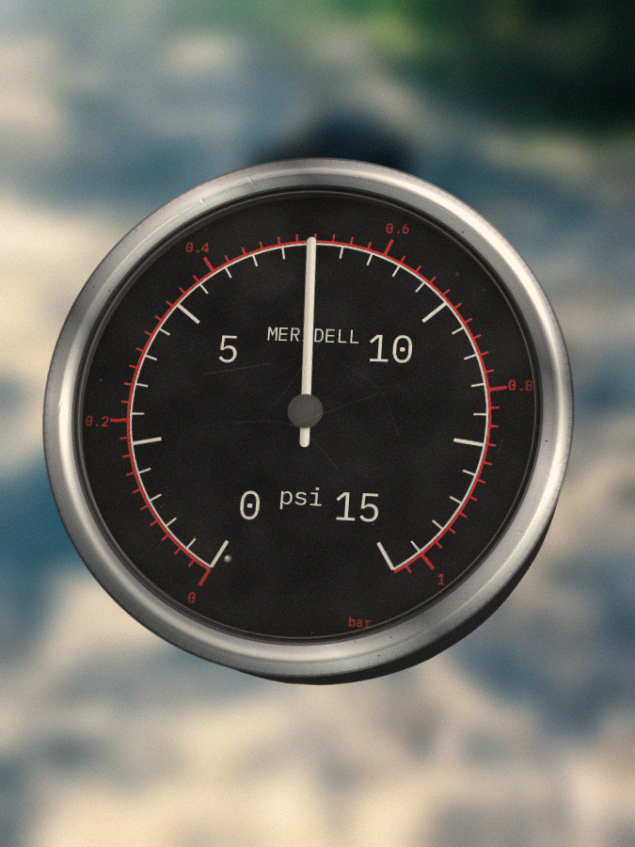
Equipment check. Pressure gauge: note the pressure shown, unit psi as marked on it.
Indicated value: 7.5 psi
